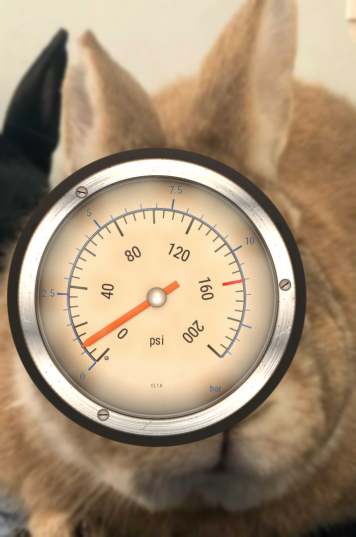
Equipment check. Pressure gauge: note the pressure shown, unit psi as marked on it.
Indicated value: 10 psi
